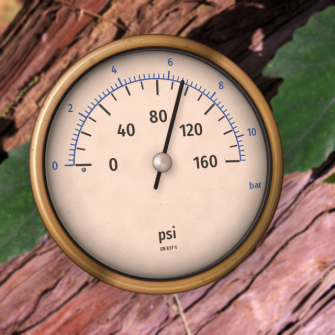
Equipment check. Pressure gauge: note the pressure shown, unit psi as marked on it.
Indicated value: 95 psi
